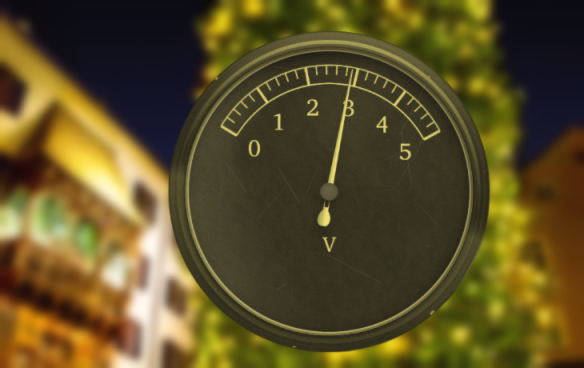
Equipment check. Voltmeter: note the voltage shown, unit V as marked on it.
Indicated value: 2.9 V
